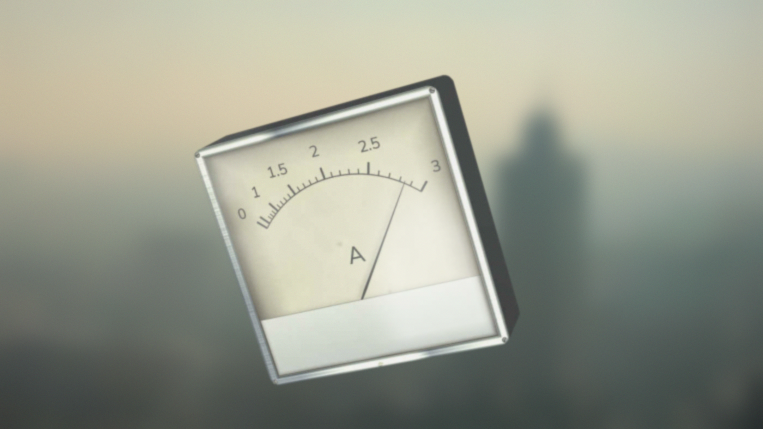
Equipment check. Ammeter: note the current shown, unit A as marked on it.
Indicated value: 2.85 A
